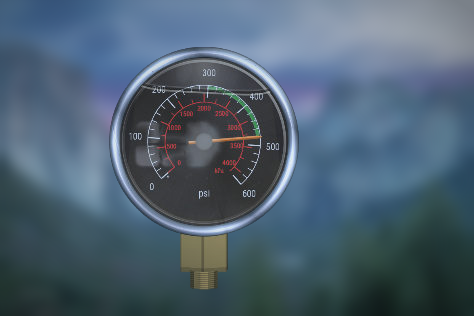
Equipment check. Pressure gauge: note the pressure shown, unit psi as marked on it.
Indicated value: 480 psi
